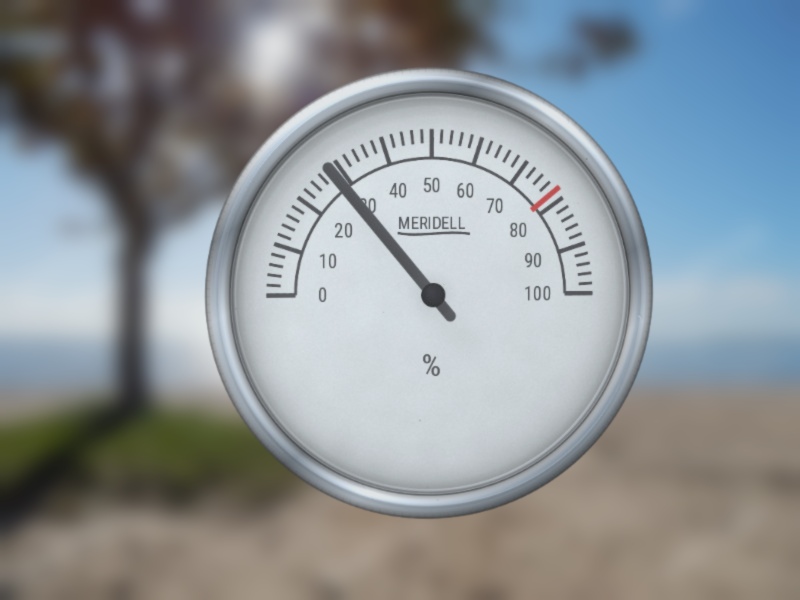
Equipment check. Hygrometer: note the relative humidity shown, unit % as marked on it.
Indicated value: 28 %
